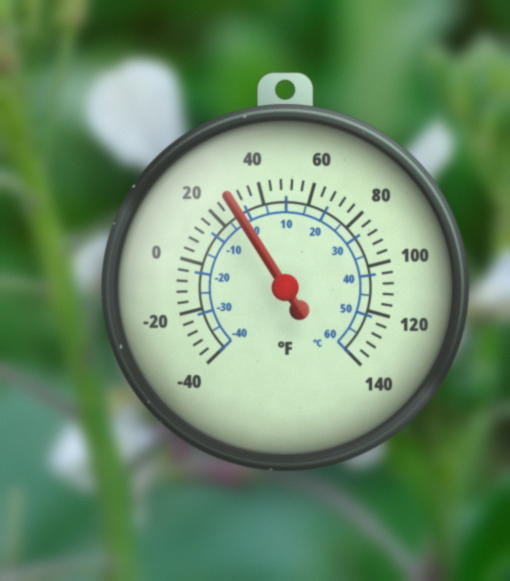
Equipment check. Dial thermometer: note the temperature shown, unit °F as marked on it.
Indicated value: 28 °F
